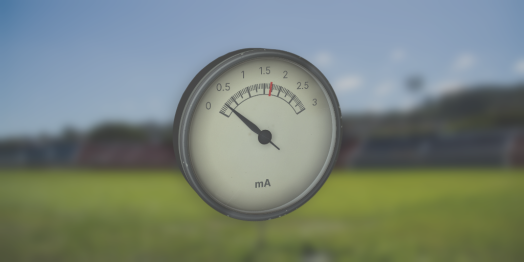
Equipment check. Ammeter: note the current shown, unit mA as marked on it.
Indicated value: 0.25 mA
